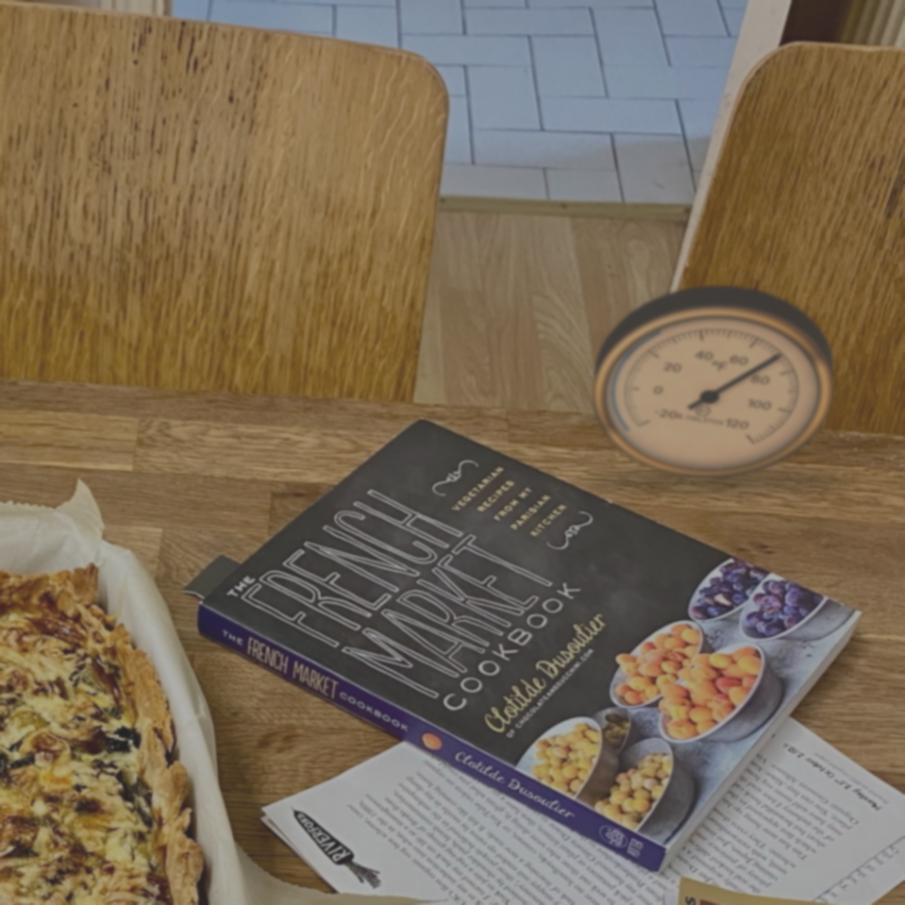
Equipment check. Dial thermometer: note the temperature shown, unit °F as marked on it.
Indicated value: 70 °F
